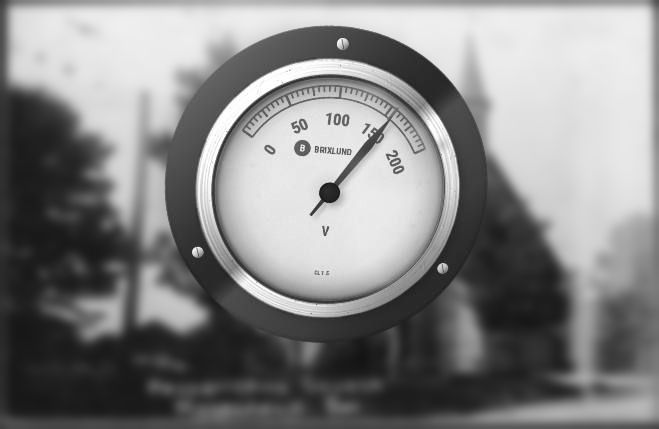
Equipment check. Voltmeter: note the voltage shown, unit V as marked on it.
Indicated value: 155 V
